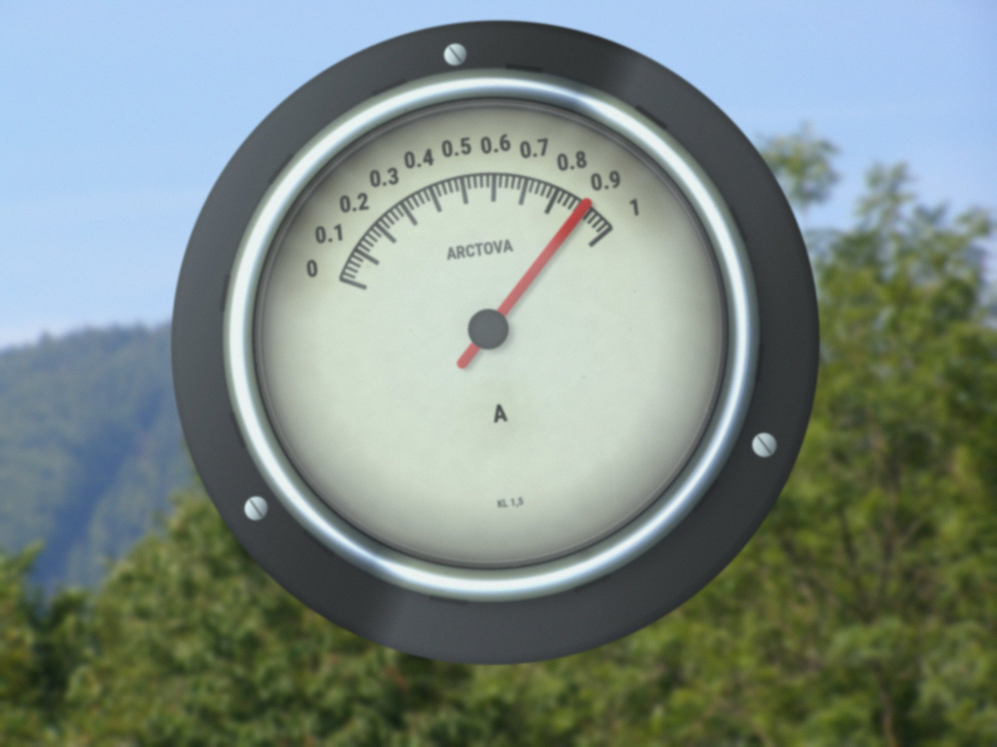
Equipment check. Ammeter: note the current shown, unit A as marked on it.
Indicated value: 0.9 A
